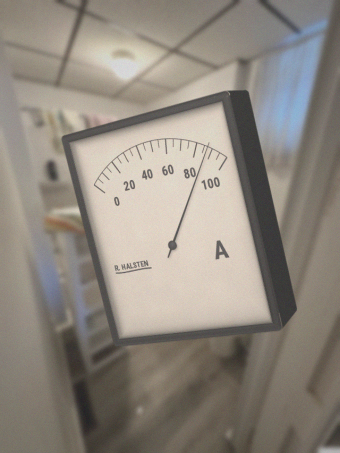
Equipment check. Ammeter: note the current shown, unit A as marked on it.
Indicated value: 87.5 A
